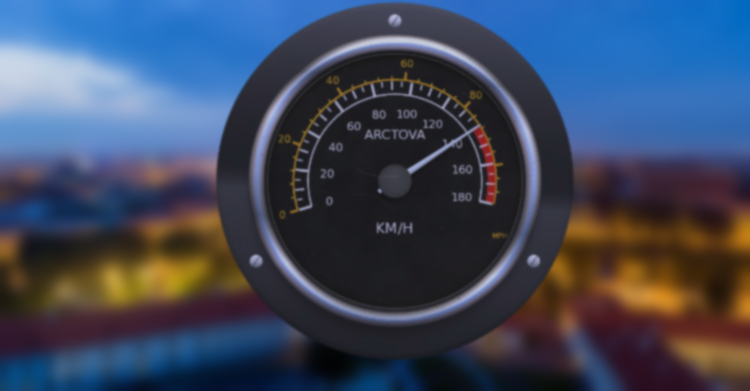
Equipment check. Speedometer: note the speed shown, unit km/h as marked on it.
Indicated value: 140 km/h
